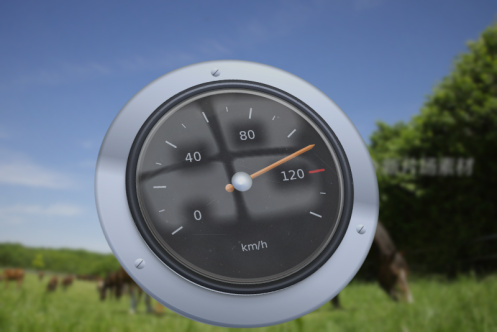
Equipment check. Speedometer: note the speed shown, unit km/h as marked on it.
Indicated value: 110 km/h
